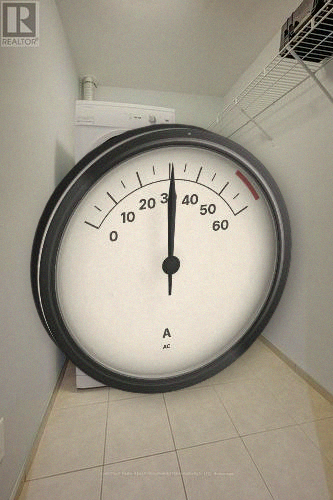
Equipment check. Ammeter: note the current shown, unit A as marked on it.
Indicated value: 30 A
